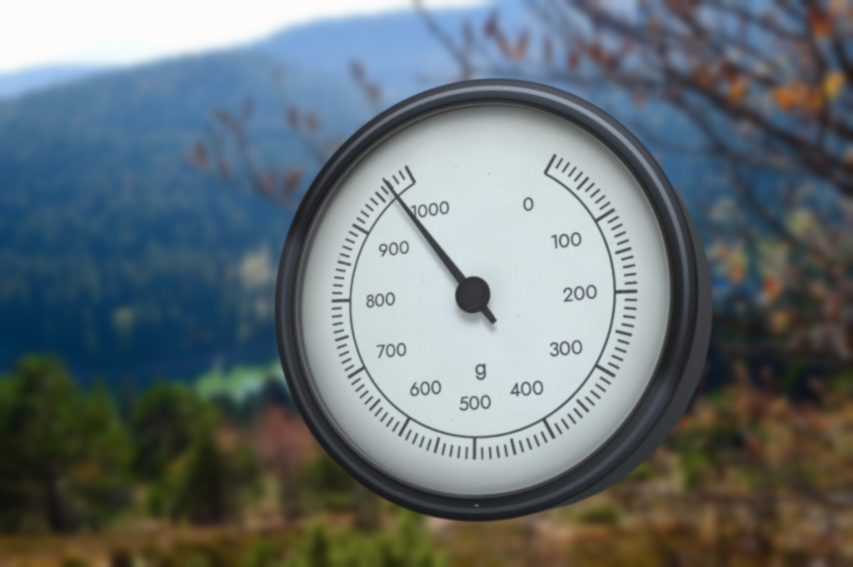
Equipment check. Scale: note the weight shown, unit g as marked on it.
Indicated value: 970 g
